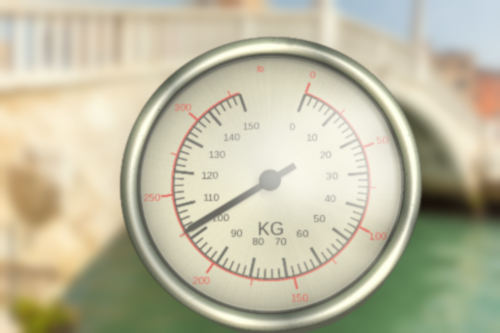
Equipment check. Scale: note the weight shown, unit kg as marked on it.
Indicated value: 102 kg
